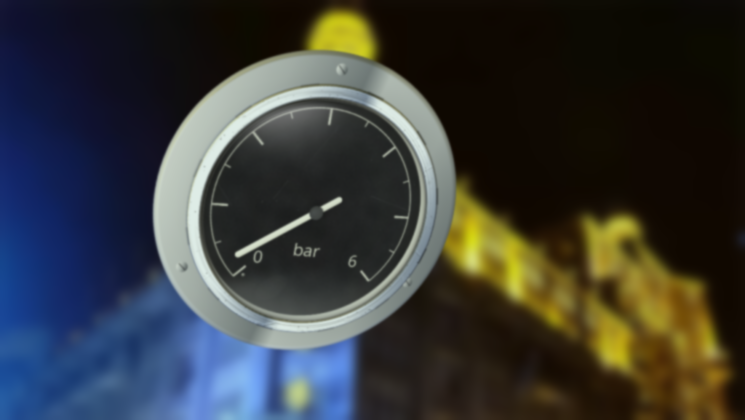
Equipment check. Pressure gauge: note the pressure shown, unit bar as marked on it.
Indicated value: 0.25 bar
